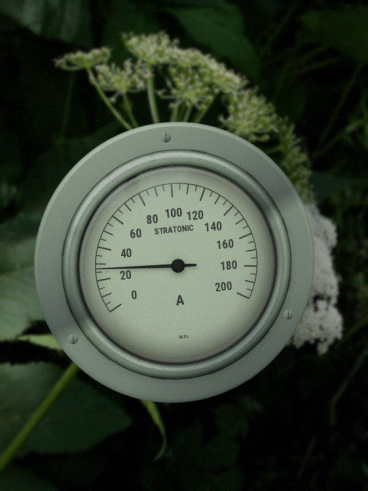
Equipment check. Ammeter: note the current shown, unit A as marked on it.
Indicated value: 27.5 A
